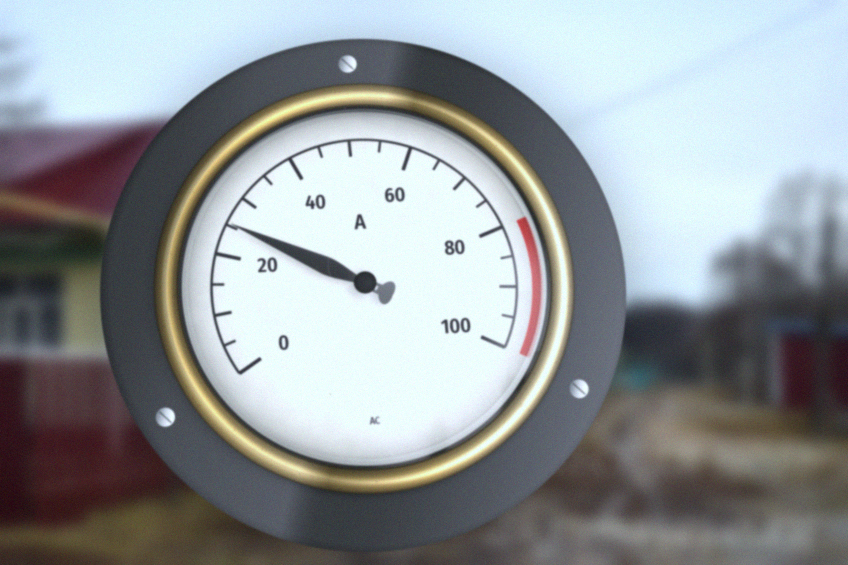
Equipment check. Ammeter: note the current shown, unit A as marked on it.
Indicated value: 25 A
